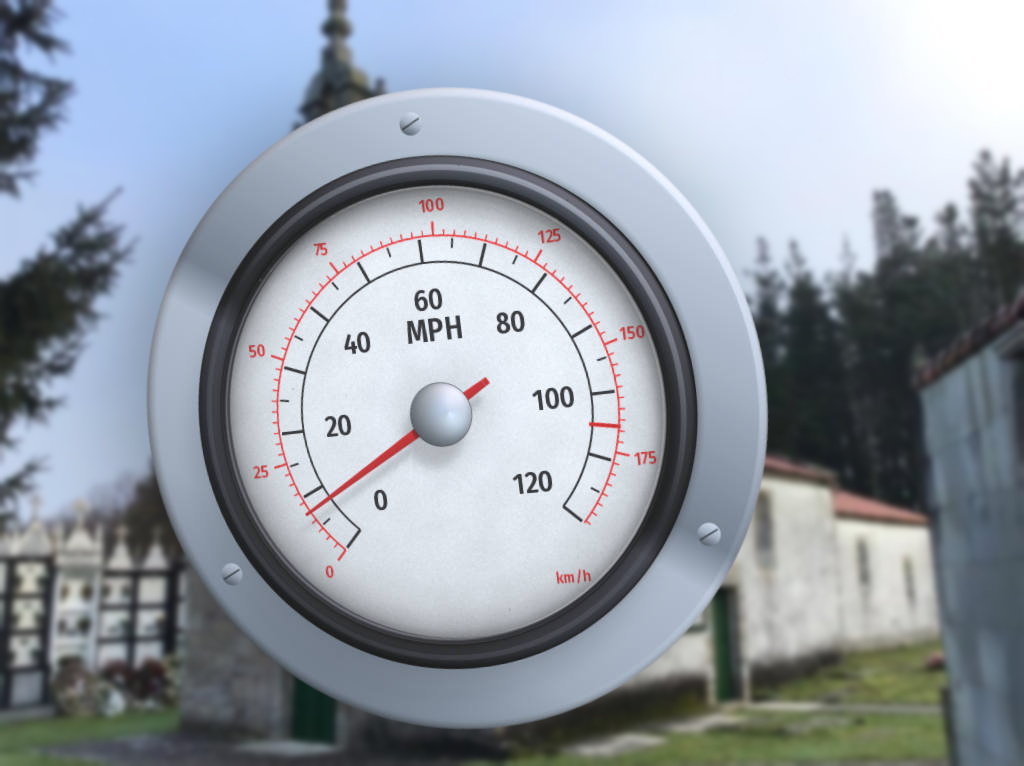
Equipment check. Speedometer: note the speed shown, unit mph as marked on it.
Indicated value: 7.5 mph
